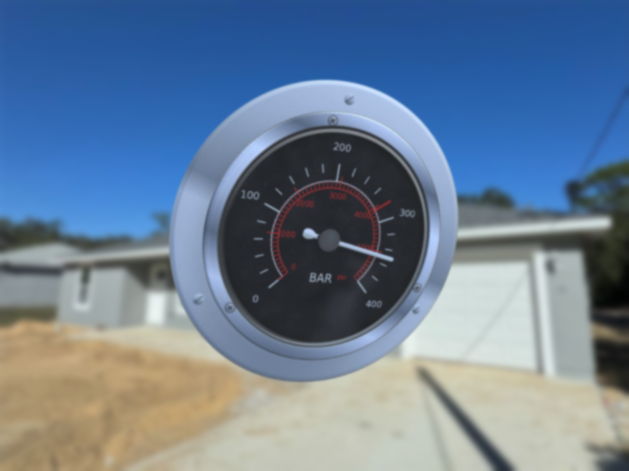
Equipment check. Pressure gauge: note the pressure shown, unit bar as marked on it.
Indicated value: 350 bar
